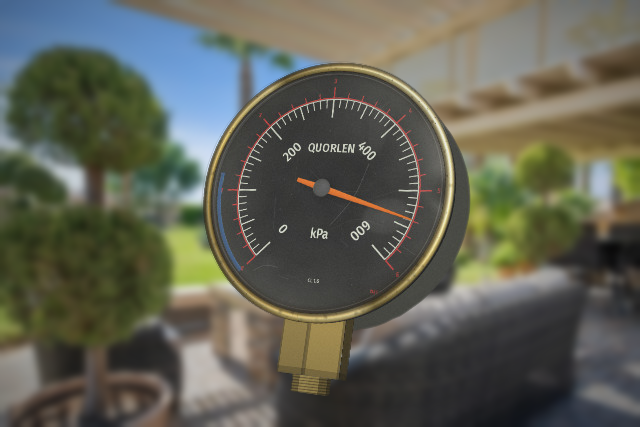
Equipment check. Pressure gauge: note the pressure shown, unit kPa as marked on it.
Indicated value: 540 kPa
